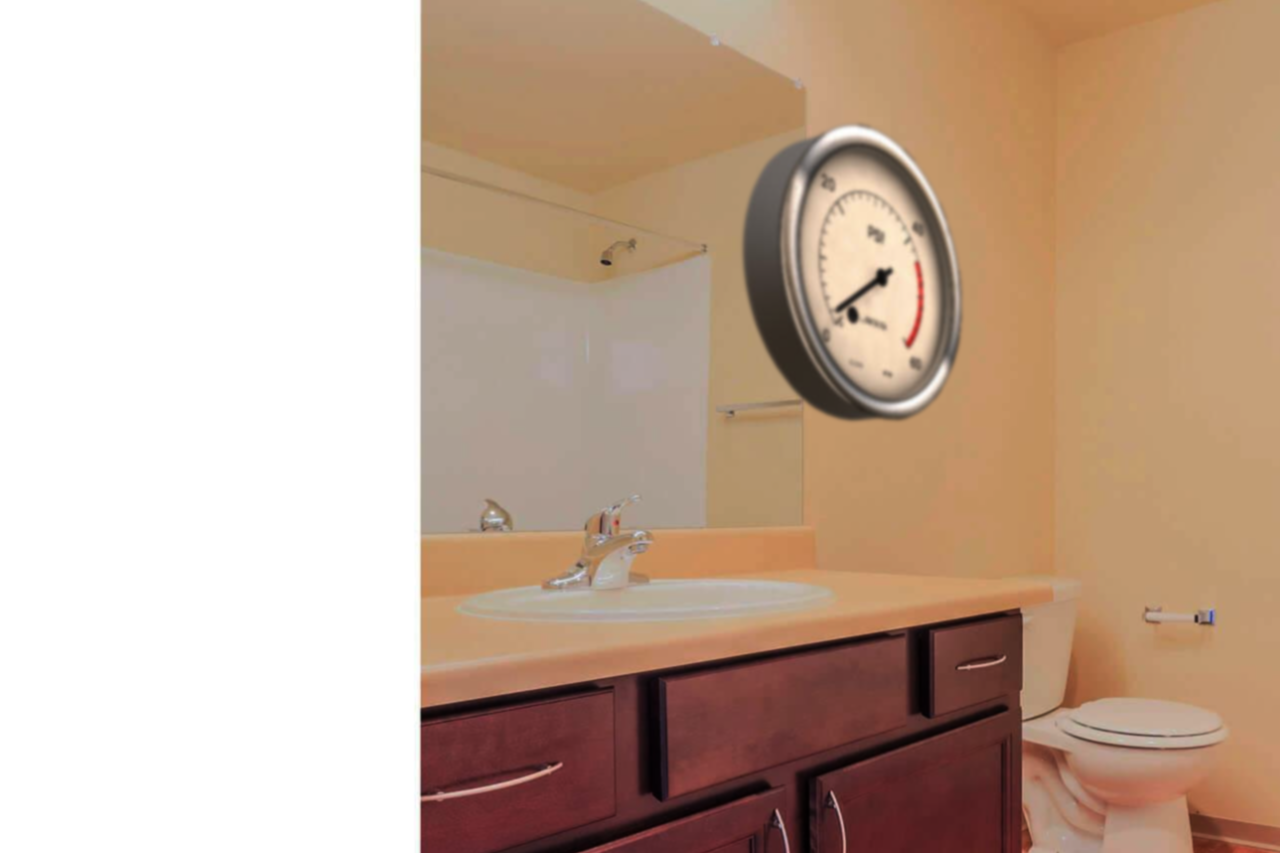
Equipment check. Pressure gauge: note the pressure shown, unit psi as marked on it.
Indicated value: 2 psi
